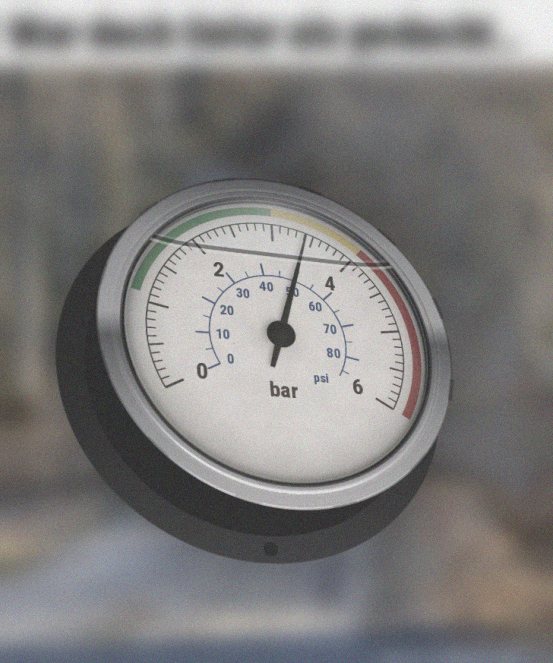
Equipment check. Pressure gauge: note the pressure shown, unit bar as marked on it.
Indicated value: 3.4 bar
